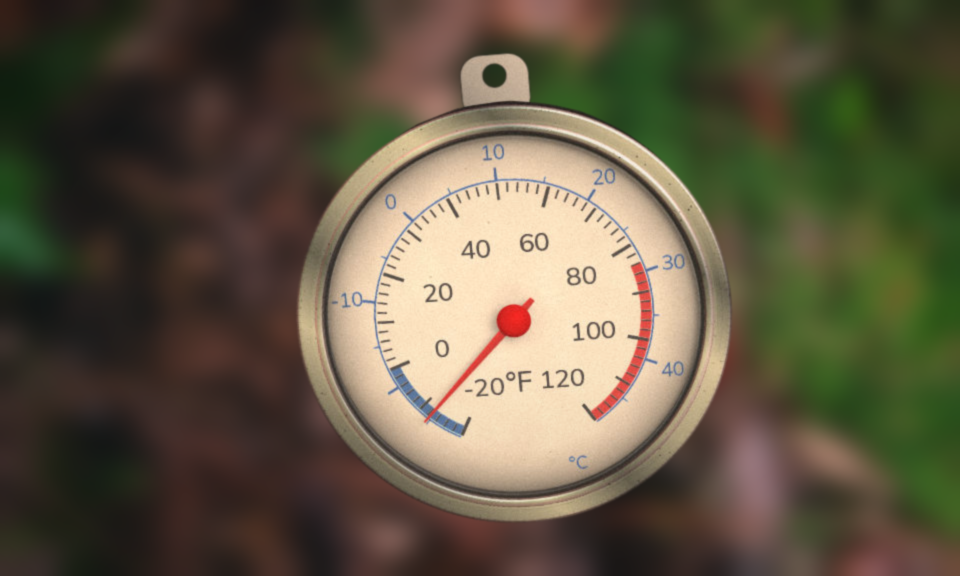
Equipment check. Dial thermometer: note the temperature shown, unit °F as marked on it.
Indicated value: -12 °F
